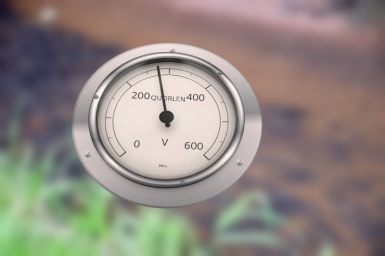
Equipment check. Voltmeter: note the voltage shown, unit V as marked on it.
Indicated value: 275 V
